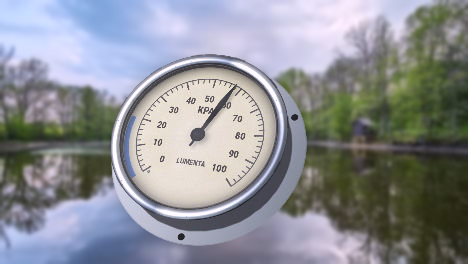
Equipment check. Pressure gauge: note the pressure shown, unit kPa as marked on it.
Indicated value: 58 kPa
